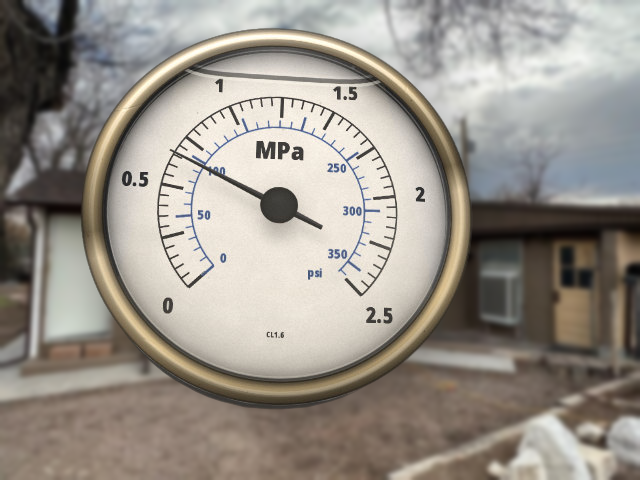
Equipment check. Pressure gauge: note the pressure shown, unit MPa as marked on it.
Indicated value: 0.65 MPa
